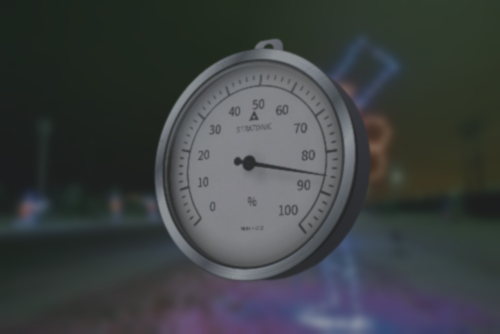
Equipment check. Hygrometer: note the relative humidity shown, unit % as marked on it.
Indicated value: 86 %
